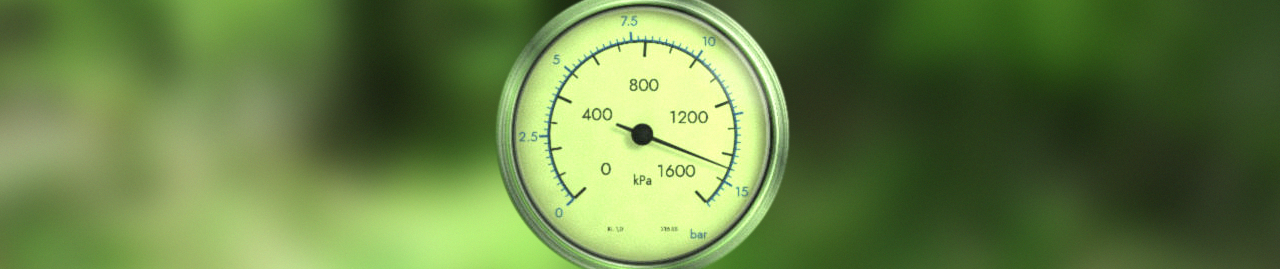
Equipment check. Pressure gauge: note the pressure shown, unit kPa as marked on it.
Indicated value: 1450 kPa
